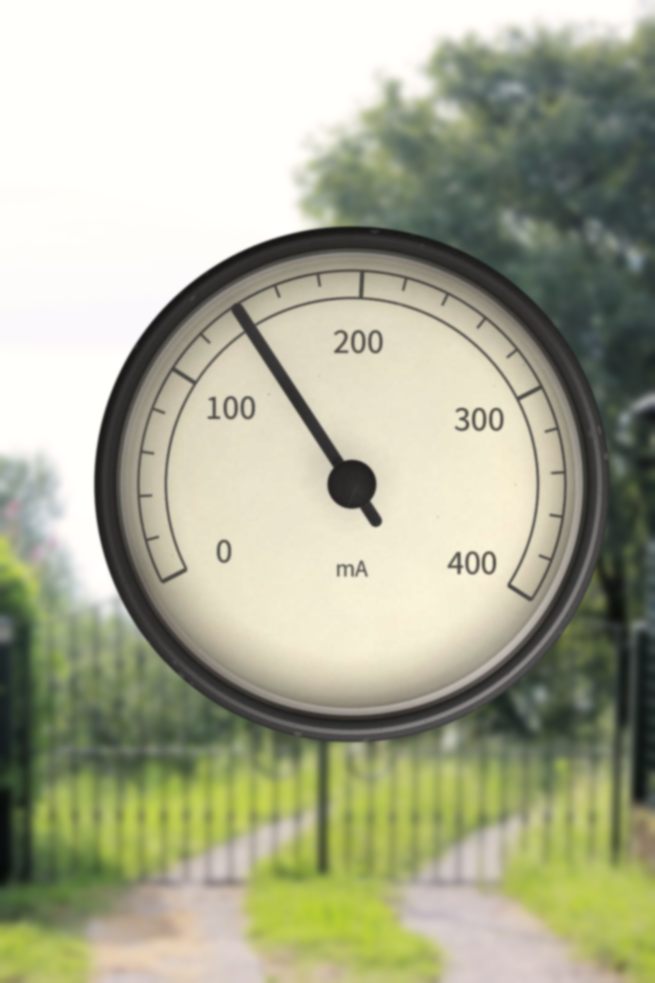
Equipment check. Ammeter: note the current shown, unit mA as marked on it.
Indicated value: 140 mA
